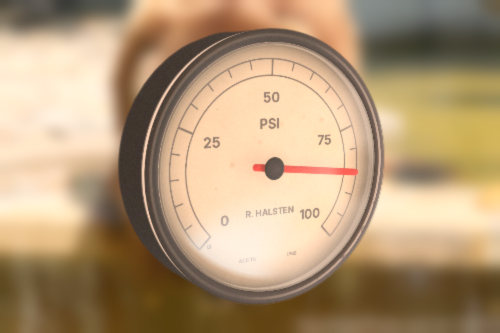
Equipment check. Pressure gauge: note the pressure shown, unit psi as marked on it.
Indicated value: 85 psi
